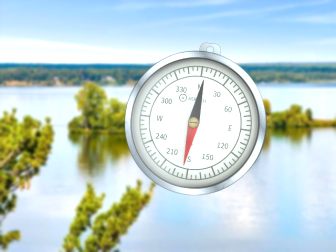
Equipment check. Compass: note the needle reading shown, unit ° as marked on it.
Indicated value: 185 °
